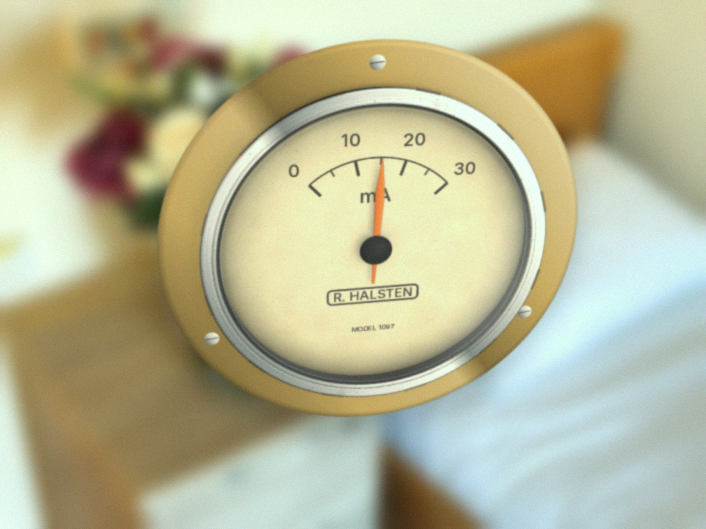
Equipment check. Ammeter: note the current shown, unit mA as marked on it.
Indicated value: 15 mA
